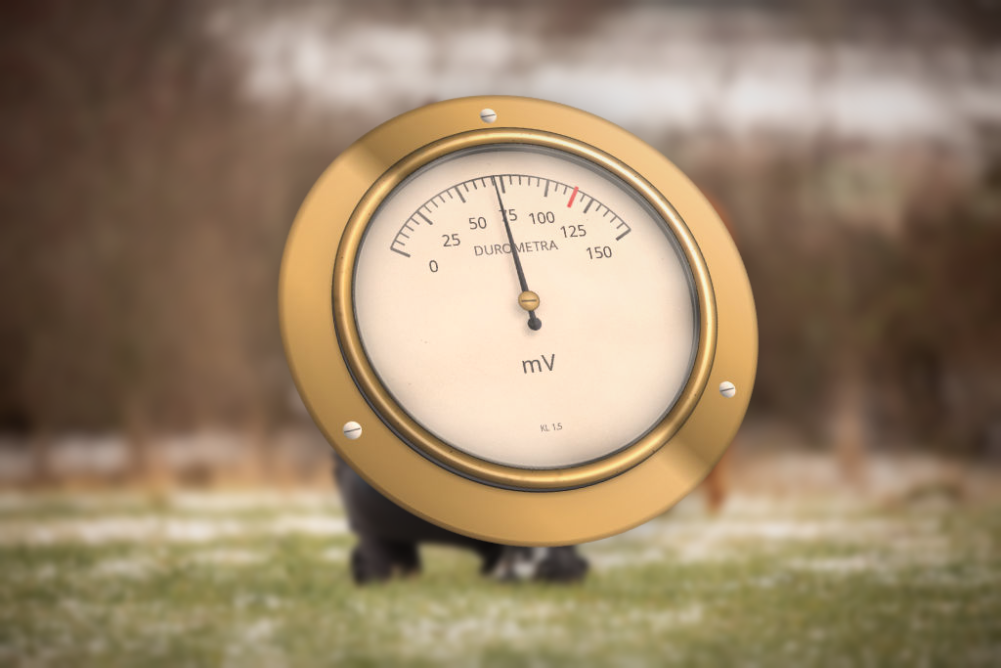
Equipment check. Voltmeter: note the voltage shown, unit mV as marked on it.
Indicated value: 70 mV
